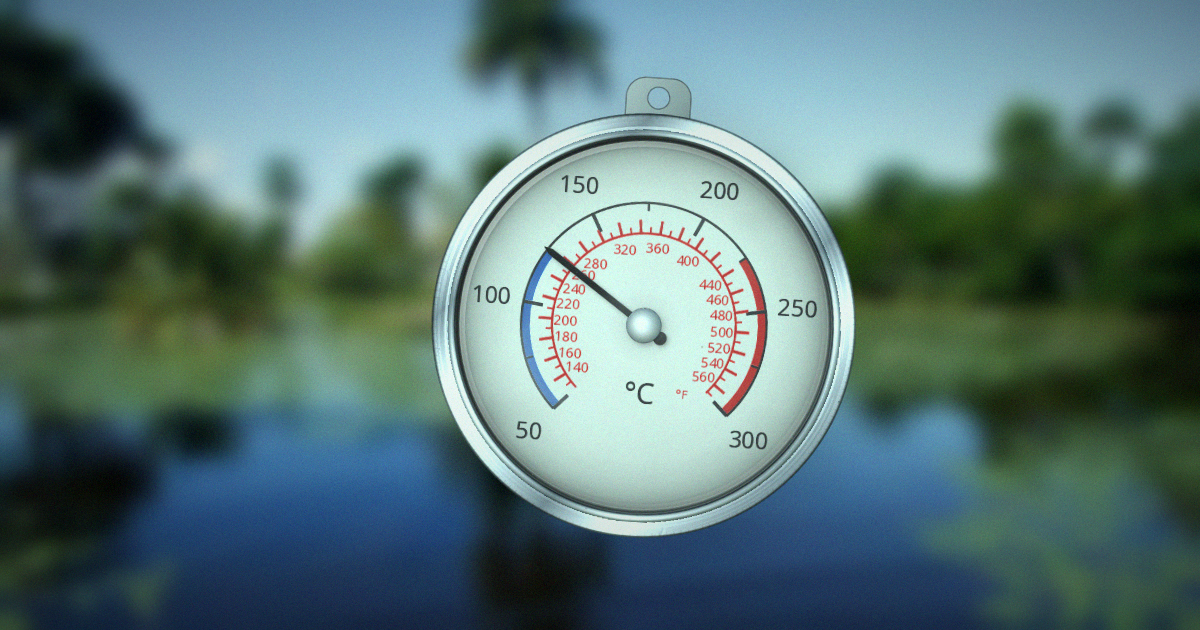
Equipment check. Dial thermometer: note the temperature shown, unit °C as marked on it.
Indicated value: 125 °C
